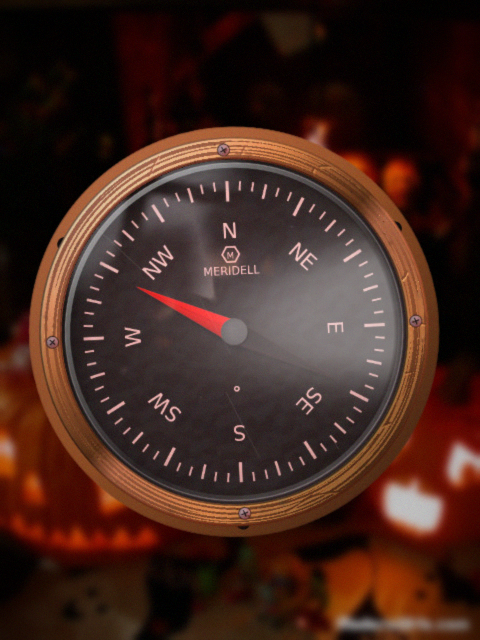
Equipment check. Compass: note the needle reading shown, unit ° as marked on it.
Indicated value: 297.5 °
